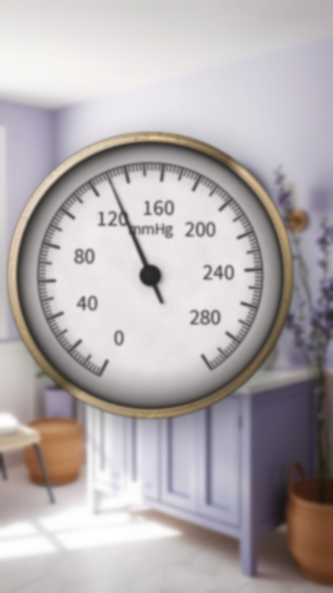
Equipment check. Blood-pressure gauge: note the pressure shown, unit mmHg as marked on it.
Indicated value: 130 mmHg
